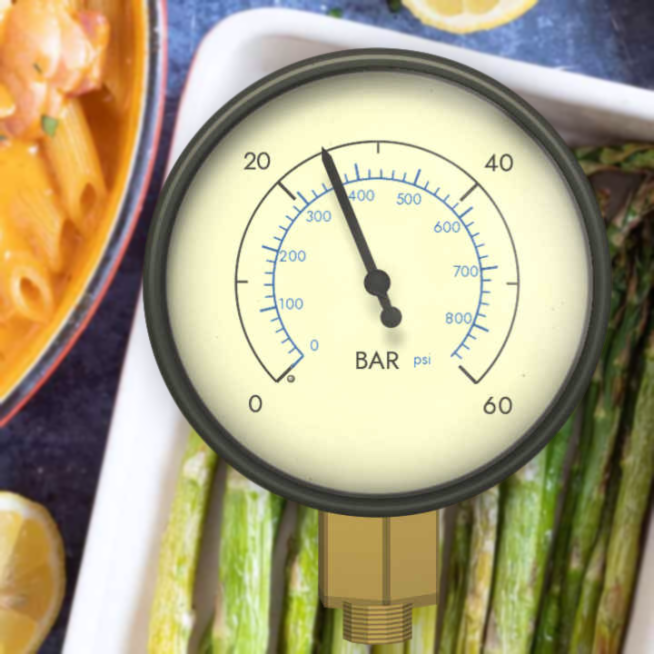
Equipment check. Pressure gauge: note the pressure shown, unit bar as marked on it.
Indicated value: 25 bar
